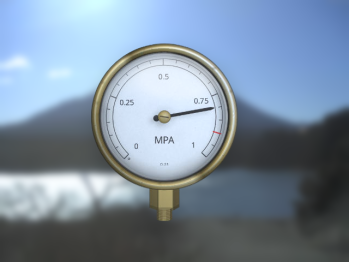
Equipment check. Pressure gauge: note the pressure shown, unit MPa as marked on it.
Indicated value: 0.8 MPa
